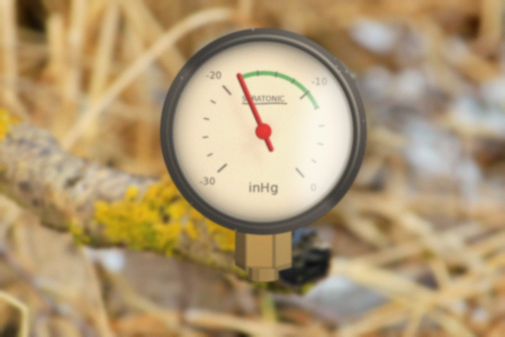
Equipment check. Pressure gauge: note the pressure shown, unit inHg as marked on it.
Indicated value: -18 inHg
